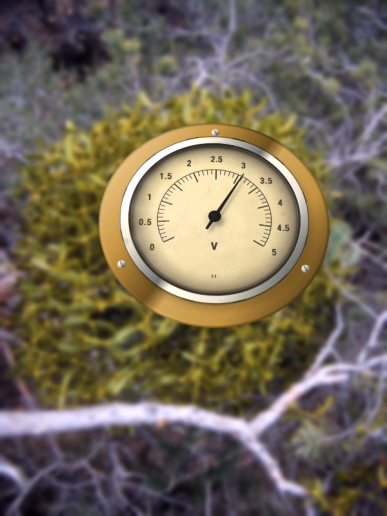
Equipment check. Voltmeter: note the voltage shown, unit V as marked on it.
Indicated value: 3.1 V
